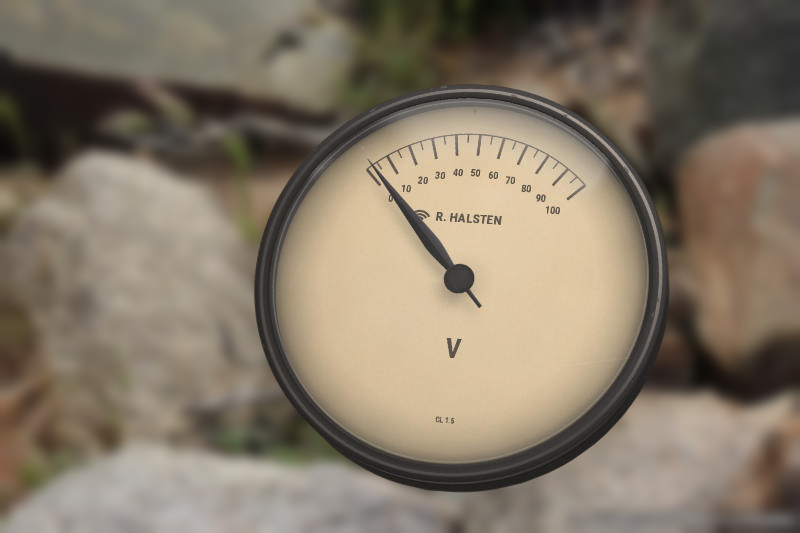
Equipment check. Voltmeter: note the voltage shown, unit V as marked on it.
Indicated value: 2.5 V
